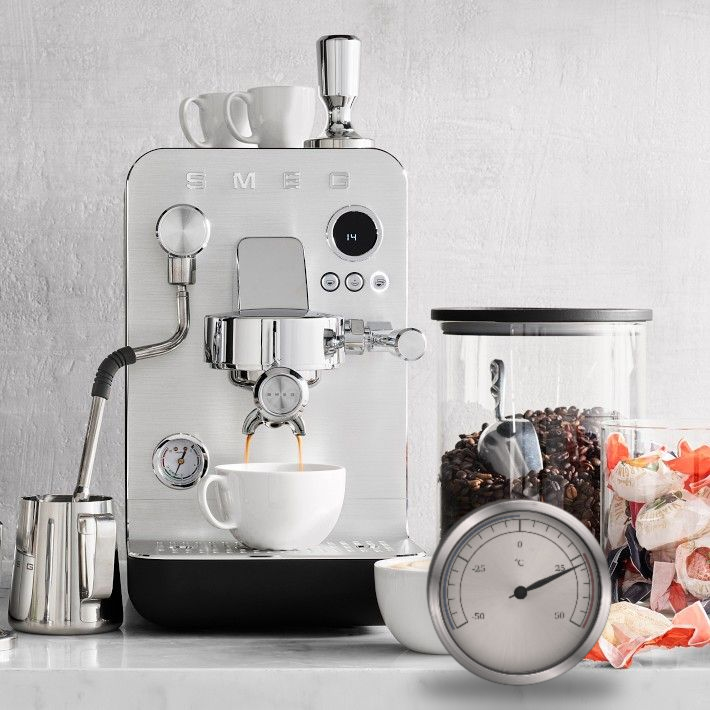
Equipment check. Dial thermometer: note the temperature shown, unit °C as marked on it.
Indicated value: 27.5 °C
